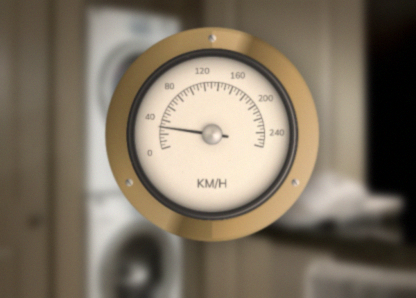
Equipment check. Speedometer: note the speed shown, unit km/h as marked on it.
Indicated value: 30 km/h
